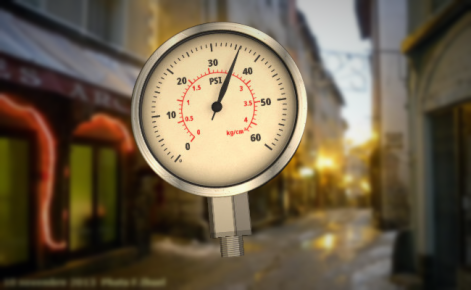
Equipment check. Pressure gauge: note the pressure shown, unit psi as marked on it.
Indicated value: 36 psi
